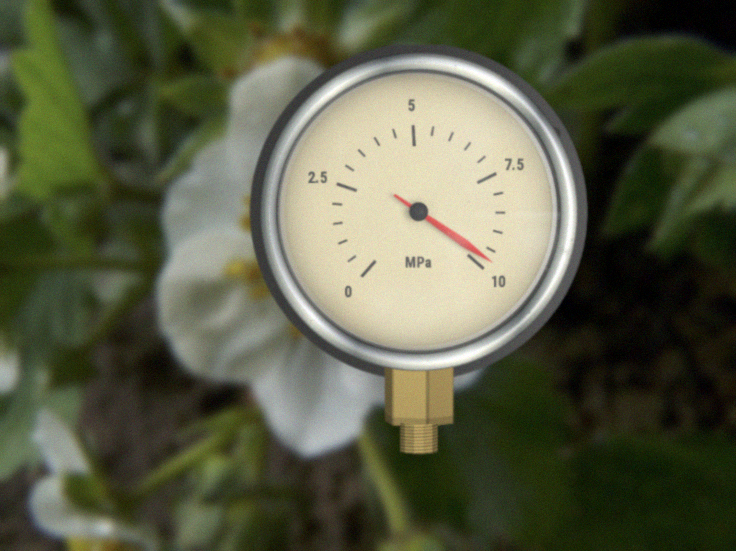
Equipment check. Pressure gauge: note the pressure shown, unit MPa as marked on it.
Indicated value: 9.75 MPa
